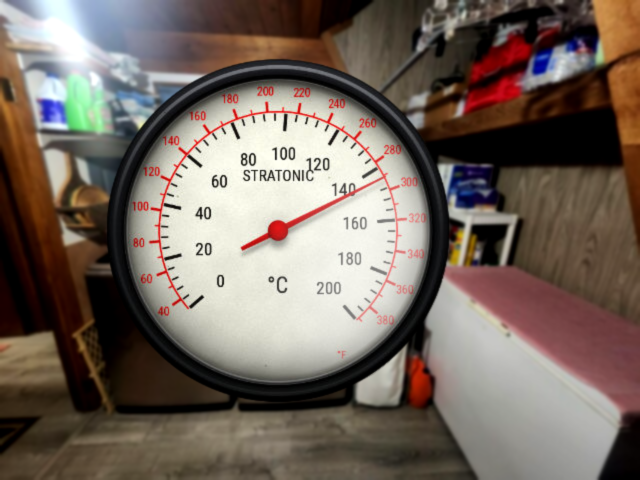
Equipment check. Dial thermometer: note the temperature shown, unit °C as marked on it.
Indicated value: 144 °C
